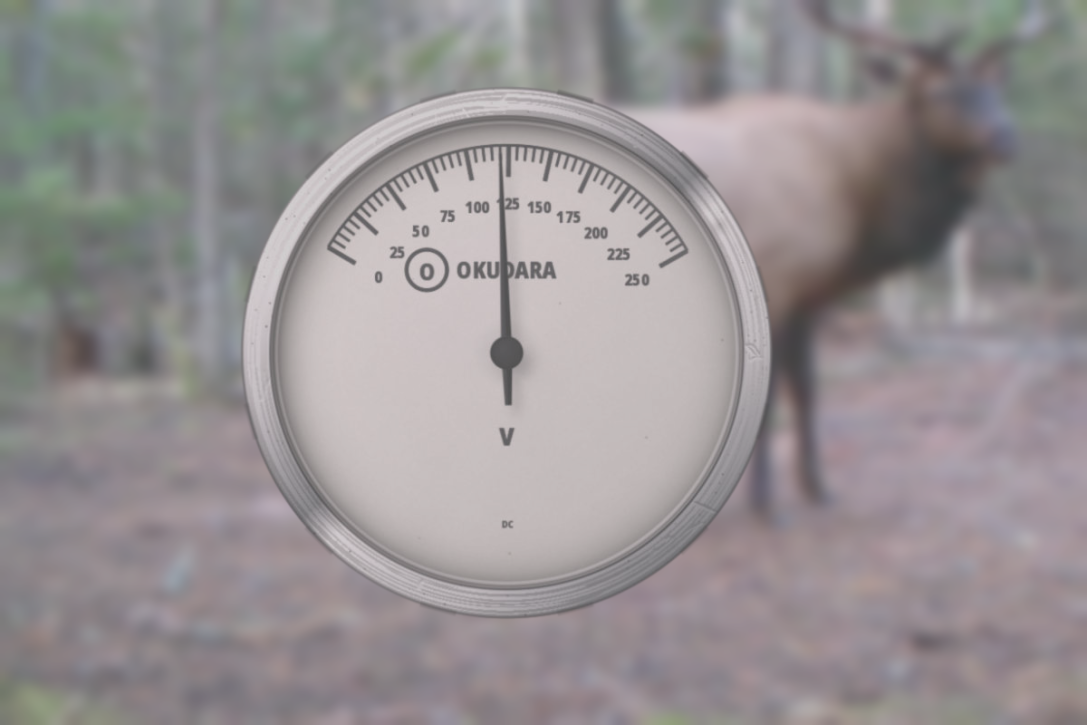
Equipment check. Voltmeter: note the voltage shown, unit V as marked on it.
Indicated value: 120 V
